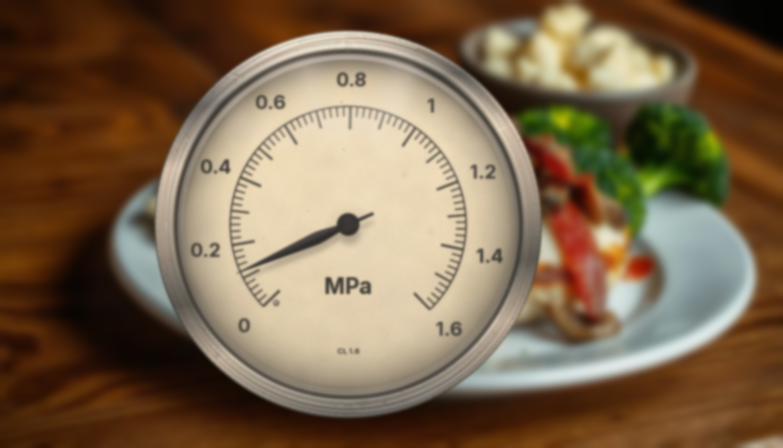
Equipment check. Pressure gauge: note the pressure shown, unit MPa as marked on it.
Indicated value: 0.12 MPa
